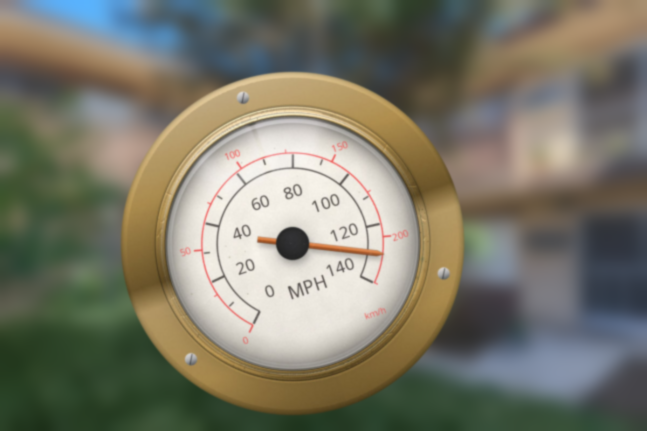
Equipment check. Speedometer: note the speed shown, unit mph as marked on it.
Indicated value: 130 mph
